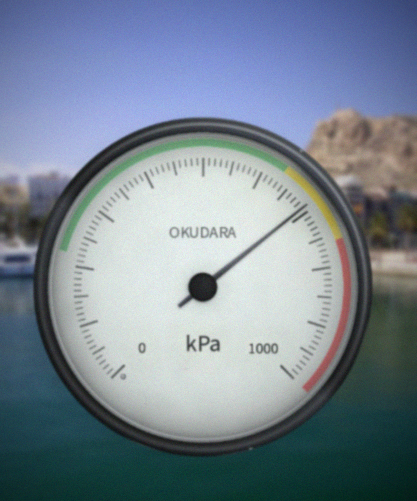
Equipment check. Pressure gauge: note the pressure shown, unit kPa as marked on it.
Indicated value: 690 kPa
